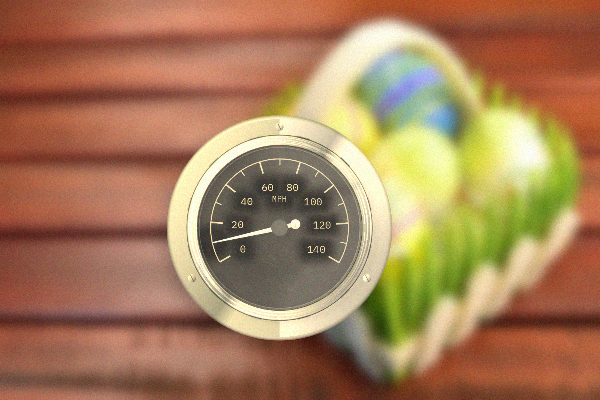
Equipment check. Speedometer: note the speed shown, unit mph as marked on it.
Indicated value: 10 mph
